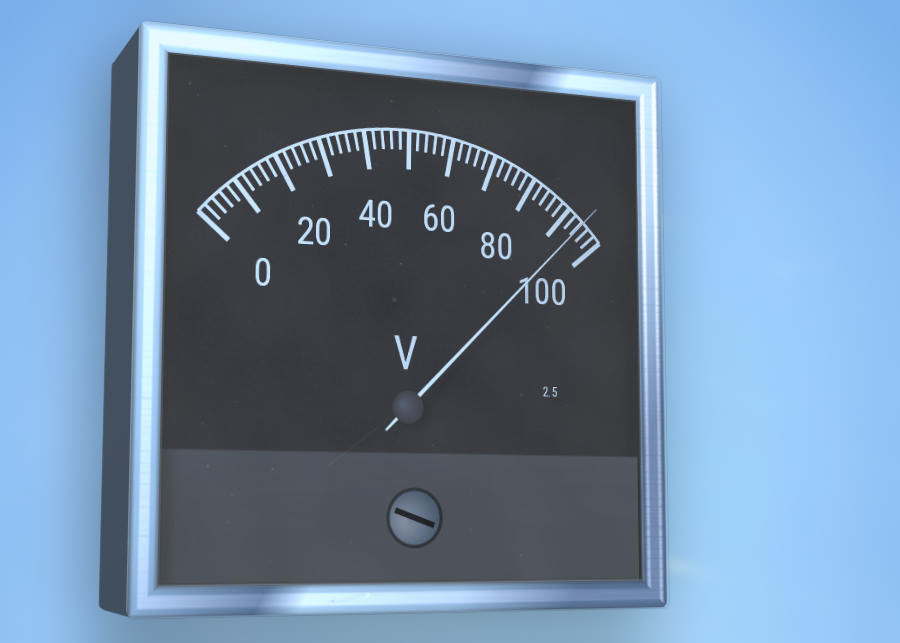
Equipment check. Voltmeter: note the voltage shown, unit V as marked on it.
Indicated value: 94 V
